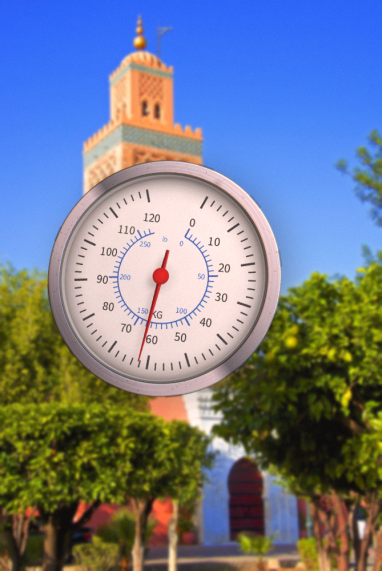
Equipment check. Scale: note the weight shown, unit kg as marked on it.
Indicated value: 62 kg
